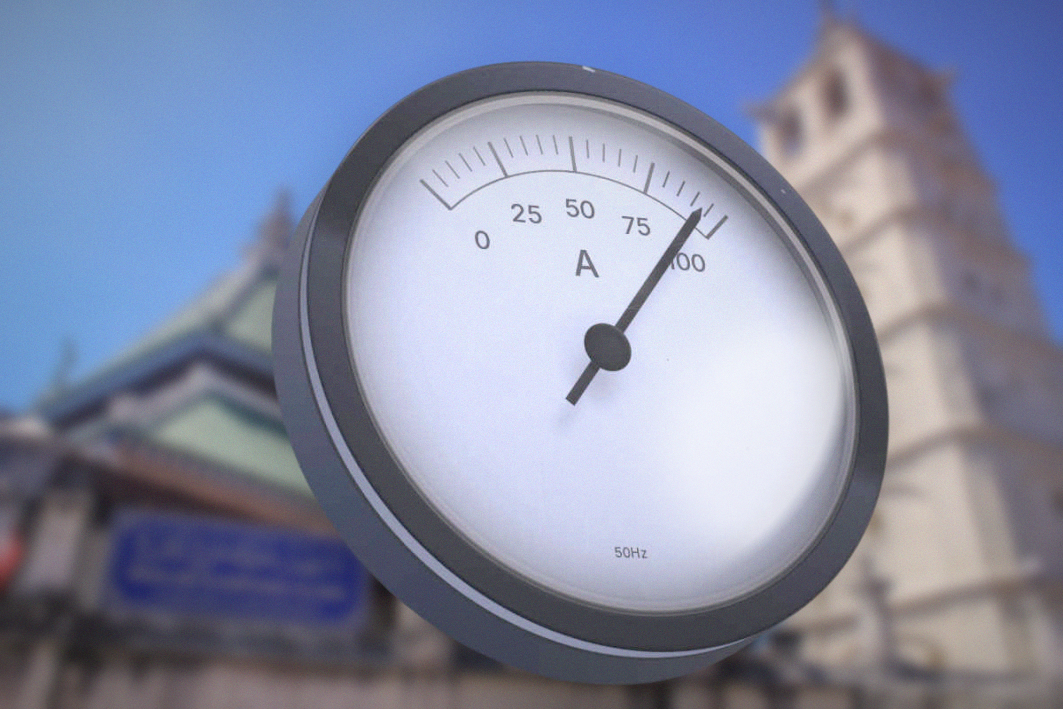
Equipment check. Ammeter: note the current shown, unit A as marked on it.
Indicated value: 92.5 A
